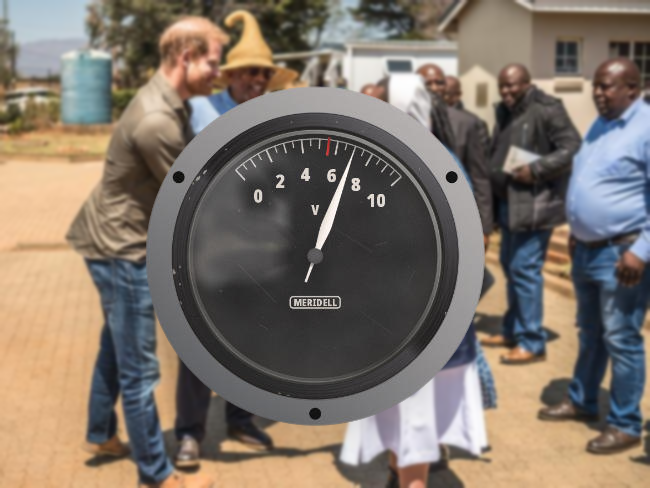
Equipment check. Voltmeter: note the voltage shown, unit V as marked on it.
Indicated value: 7 V
